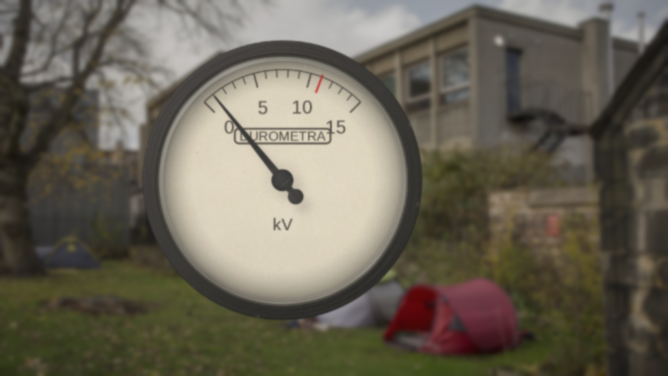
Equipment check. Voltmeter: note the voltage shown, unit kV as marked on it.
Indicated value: 1 kV
